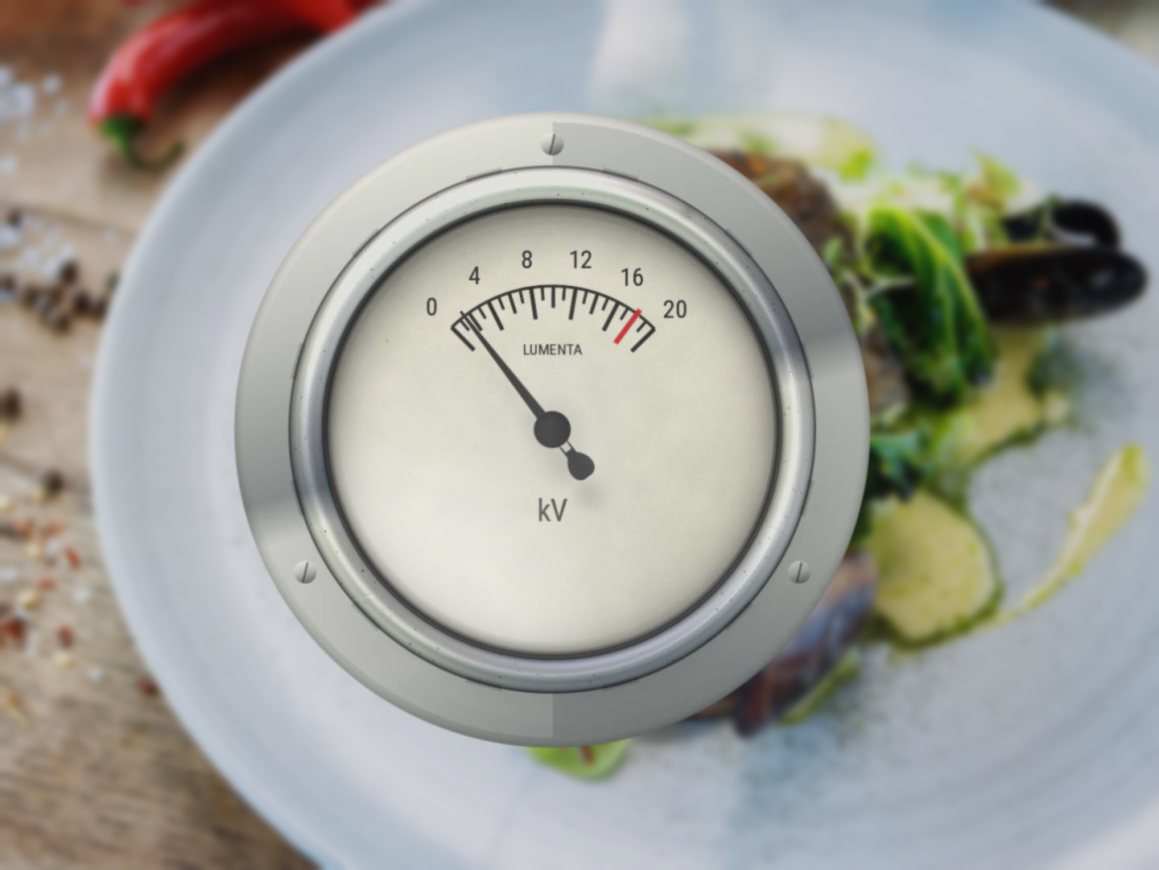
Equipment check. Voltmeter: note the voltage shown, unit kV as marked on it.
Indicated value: 1.5 kV
